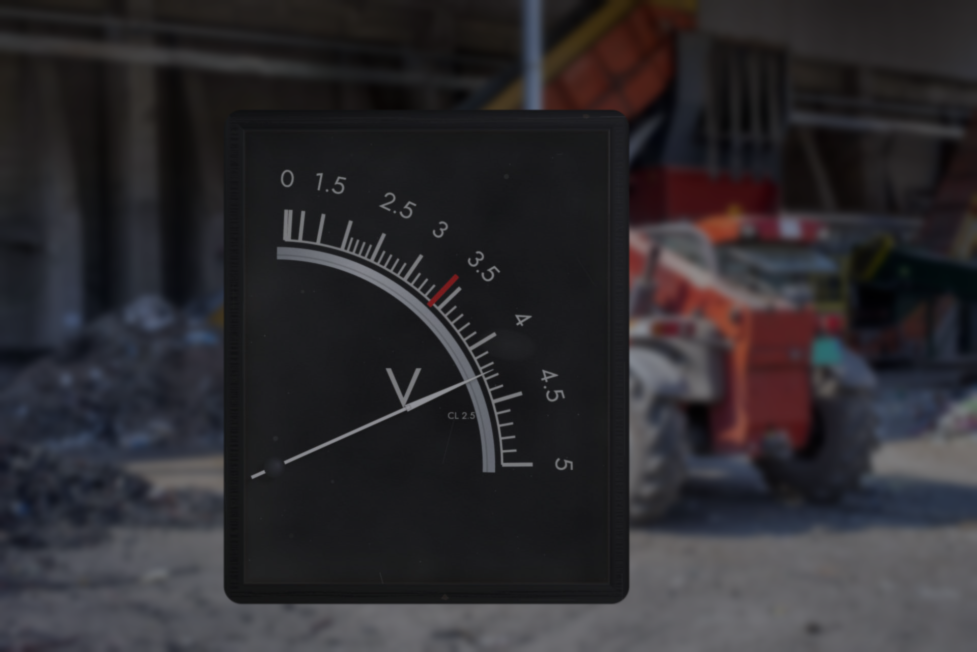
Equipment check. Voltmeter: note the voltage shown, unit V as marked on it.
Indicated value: 4.25 V
